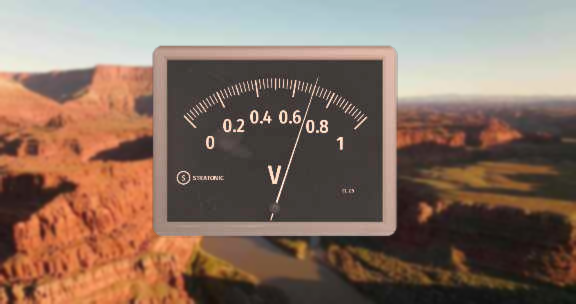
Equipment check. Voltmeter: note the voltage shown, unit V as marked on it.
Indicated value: 0.7 V
